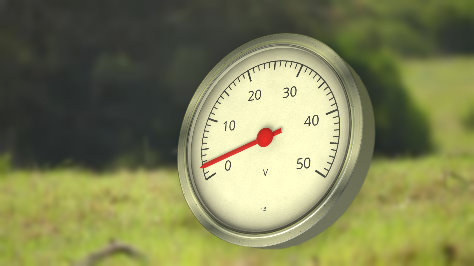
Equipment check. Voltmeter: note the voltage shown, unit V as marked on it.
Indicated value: 2 V
